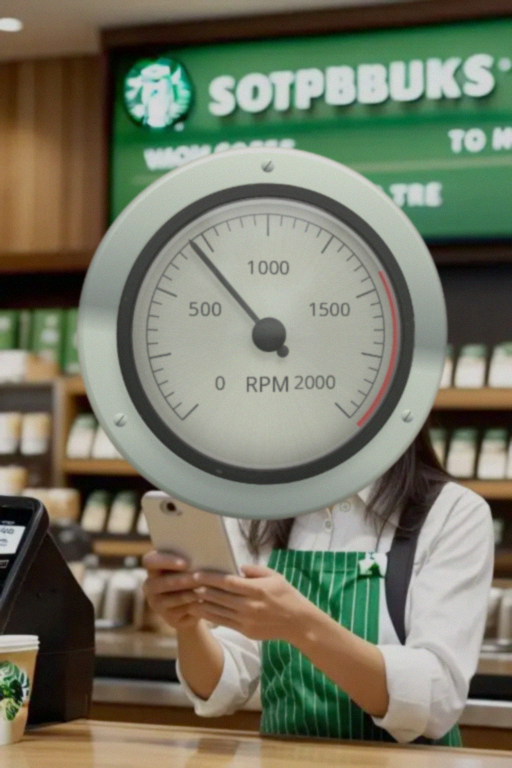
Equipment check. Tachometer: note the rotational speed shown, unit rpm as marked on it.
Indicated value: 700 rpm
